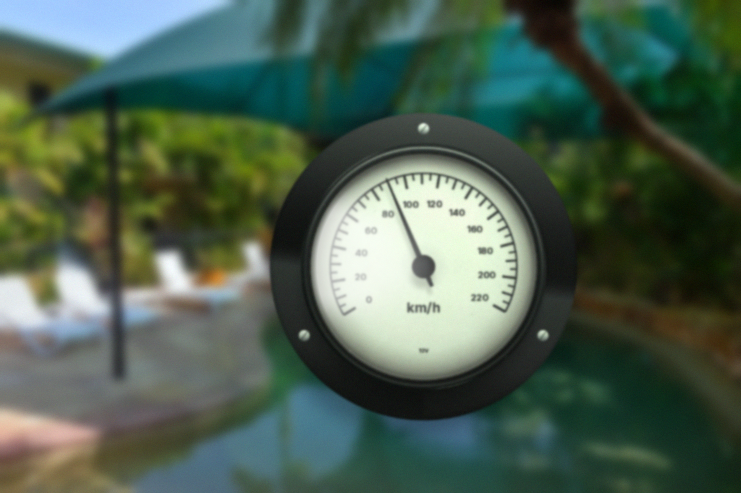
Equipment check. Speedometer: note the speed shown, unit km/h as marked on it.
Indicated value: 90 km/h
